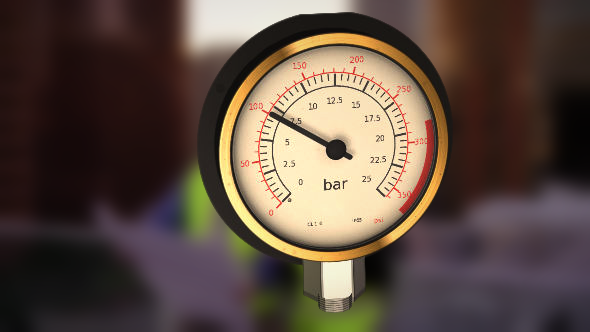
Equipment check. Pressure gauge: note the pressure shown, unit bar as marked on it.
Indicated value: 7 bar
